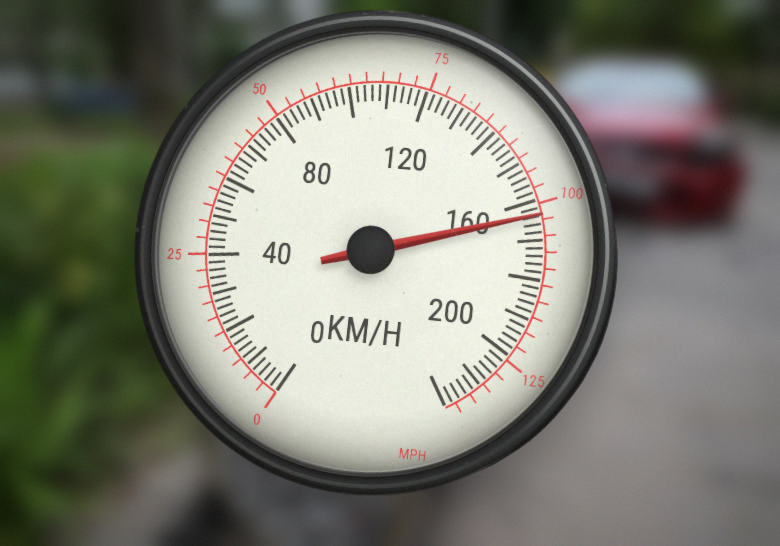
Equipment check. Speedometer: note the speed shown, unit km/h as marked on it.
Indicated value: 164 km/h
